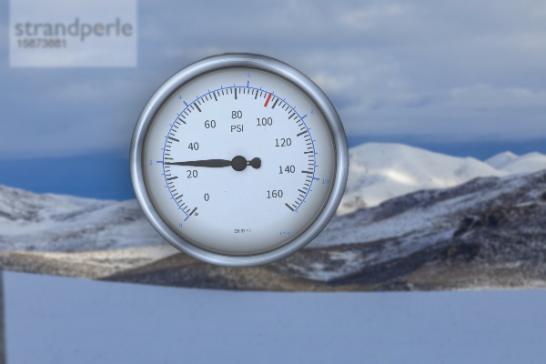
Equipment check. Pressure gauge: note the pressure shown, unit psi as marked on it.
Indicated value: 28 psi
